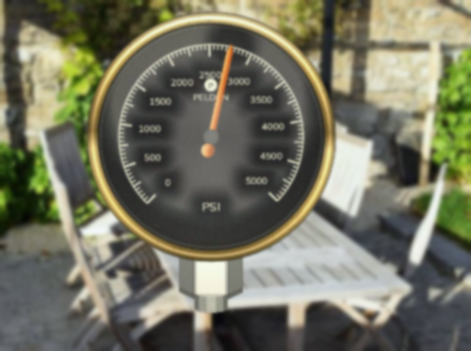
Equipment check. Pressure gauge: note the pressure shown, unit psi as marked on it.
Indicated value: 2750 psi
